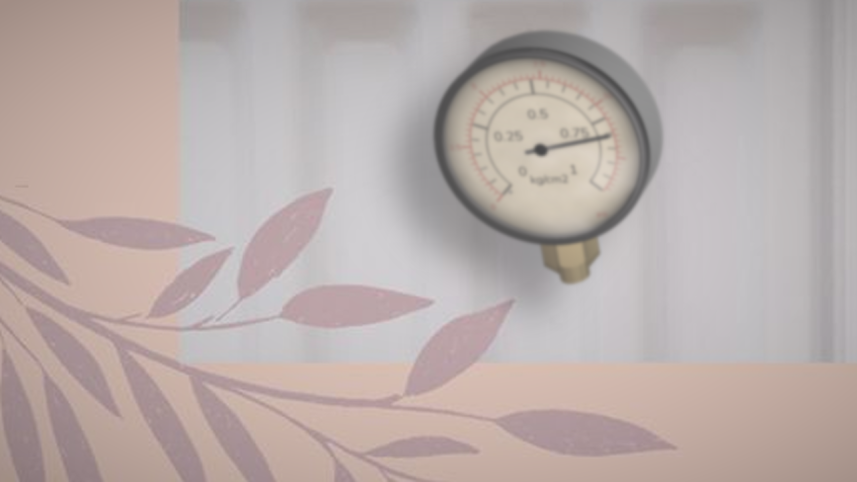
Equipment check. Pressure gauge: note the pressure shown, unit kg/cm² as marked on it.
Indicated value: 0.8 kg/cm²
